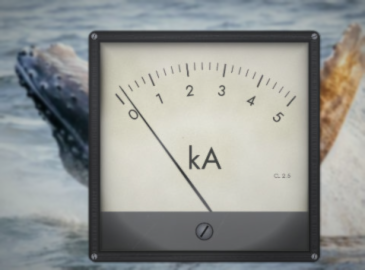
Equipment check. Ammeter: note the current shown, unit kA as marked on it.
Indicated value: 0.2 kA
